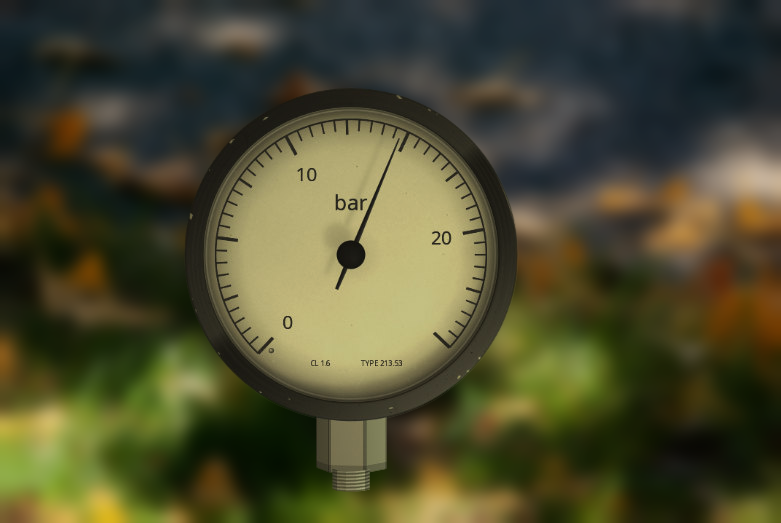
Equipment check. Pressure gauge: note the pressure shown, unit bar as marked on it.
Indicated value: 14.75 bar
